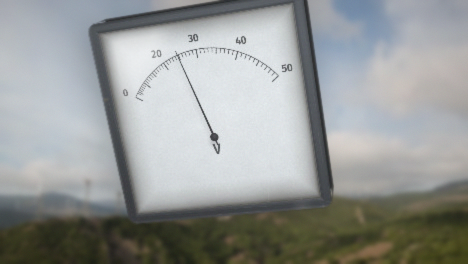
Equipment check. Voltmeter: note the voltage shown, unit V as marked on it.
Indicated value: 25 V
